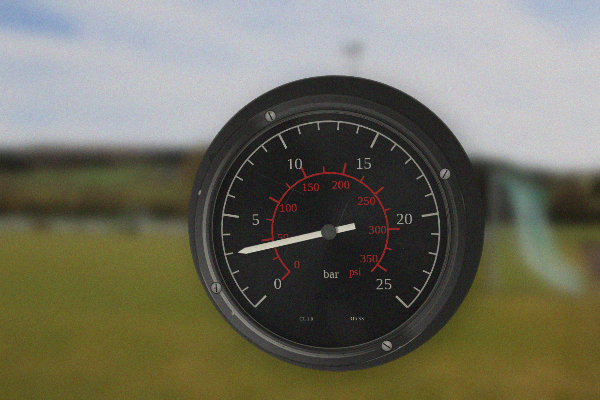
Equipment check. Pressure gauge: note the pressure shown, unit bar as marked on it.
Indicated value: 3 bar
